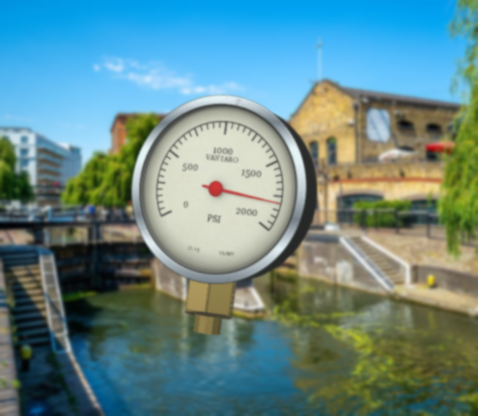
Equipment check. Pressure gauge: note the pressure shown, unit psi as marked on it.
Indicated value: 1800 psi
